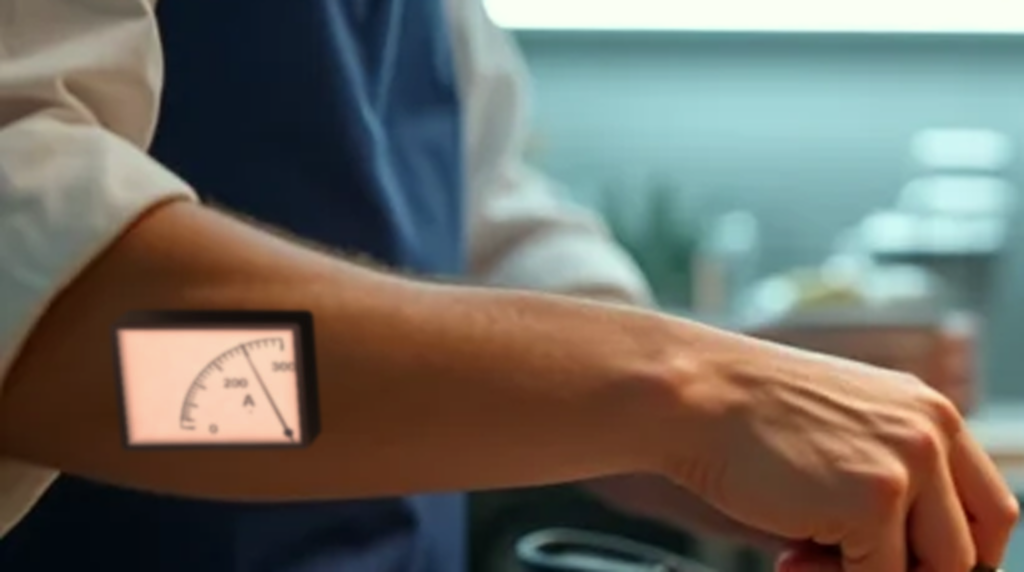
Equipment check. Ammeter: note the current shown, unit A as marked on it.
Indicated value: 250 A
